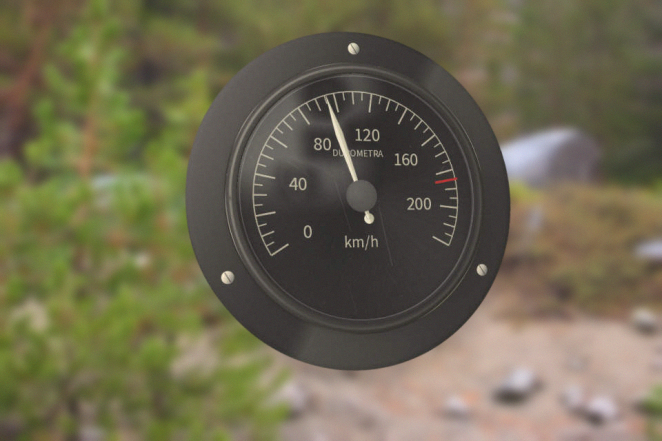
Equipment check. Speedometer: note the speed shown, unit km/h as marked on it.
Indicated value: 95 km/h
